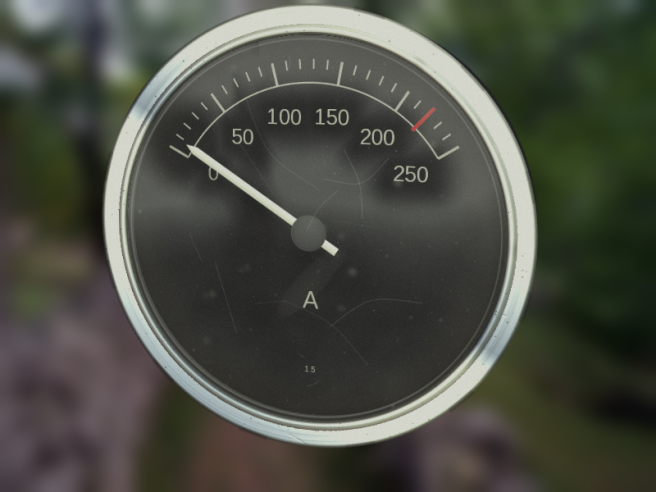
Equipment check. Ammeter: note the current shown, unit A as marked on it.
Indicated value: 10 A
